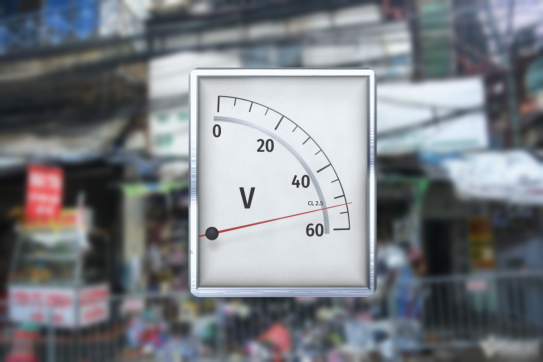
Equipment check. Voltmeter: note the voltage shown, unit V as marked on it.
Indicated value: 52.5 V
